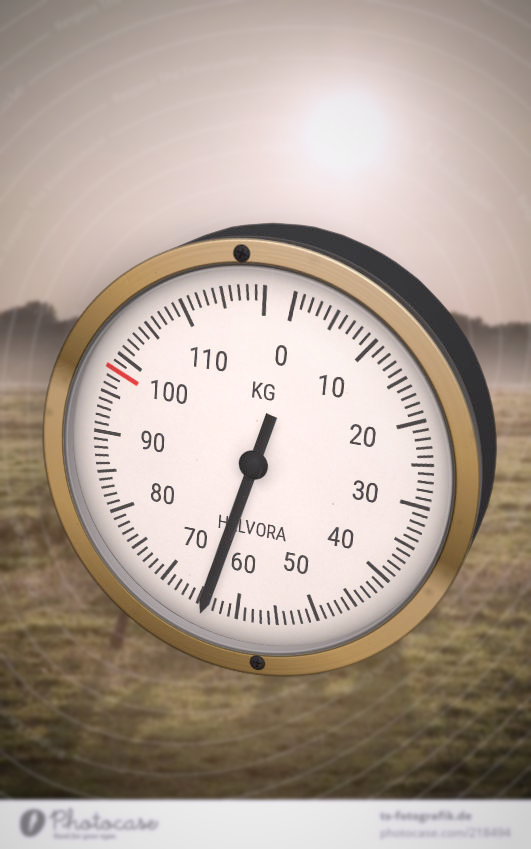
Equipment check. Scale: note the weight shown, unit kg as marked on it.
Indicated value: 64 kg
